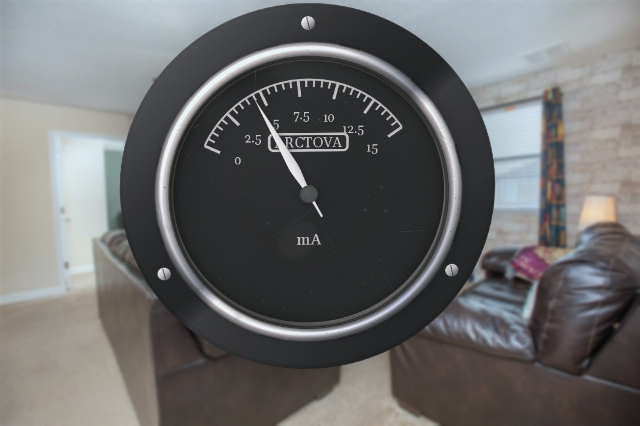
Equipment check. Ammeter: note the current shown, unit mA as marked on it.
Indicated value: 4.5 mA
